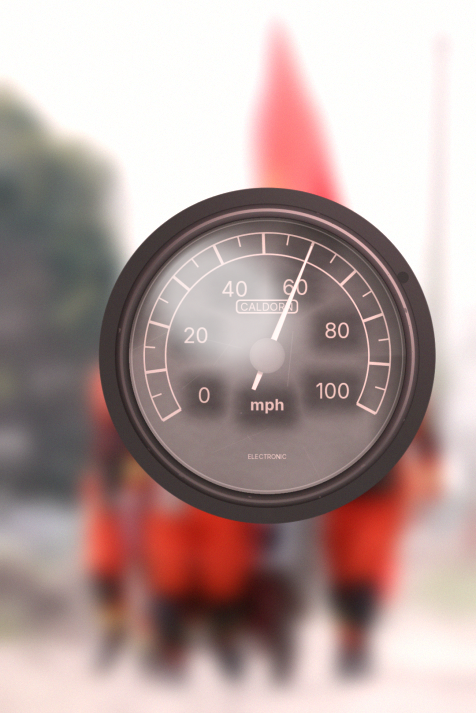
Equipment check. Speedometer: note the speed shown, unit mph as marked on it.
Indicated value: 60 mph
